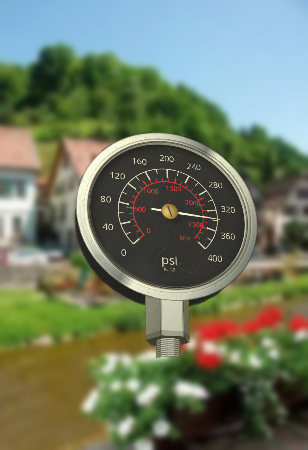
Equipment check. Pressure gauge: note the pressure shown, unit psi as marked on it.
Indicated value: 340 psi
